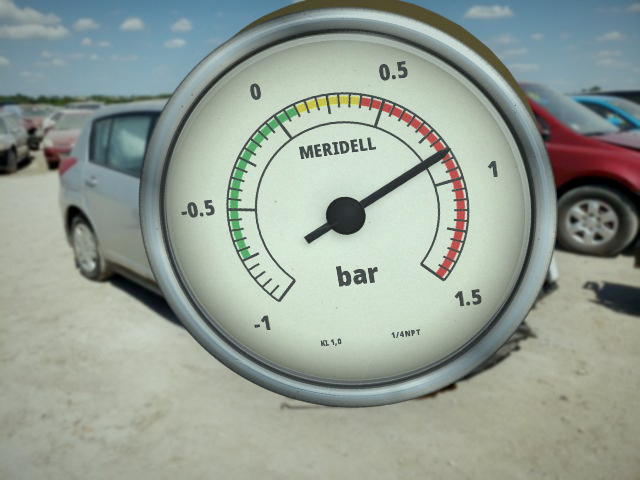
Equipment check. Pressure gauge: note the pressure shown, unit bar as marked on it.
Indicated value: 0.85 bar
